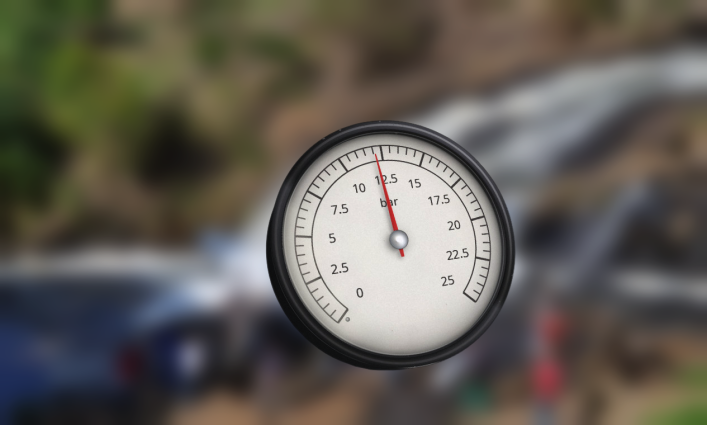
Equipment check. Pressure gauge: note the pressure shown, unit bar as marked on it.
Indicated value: 12 bar
